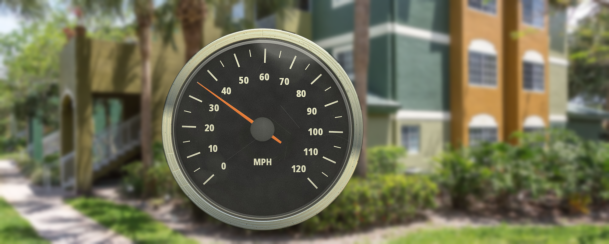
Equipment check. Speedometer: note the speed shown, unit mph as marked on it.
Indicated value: 35 mph
